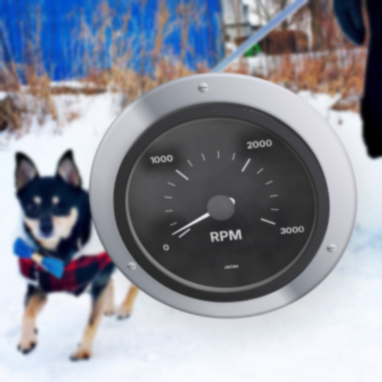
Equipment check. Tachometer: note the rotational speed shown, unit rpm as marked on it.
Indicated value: 100 rpm
